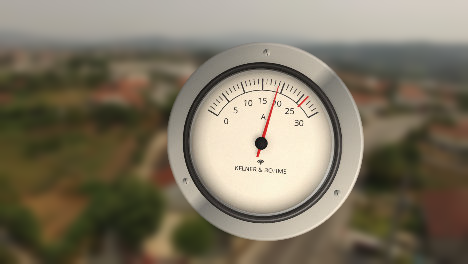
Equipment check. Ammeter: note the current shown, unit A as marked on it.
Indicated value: 19 A
